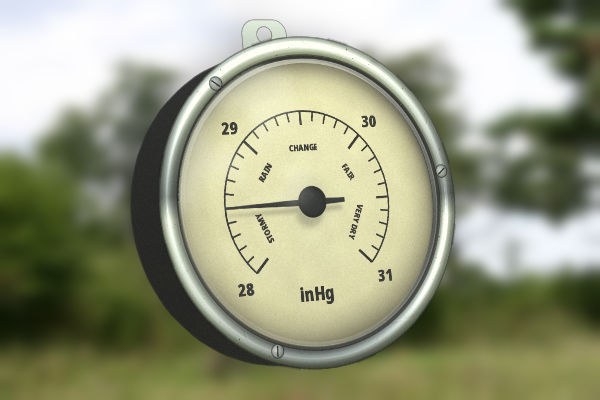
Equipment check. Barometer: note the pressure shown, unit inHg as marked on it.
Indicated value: 28.5 inHg
